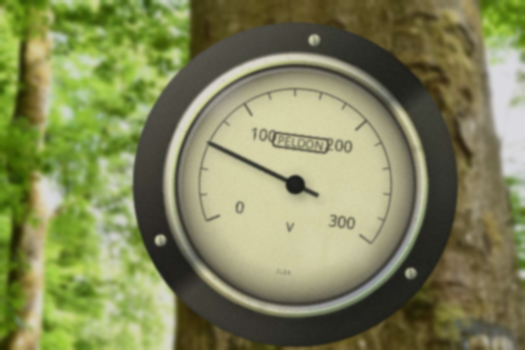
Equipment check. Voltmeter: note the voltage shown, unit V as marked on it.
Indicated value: 60 V
